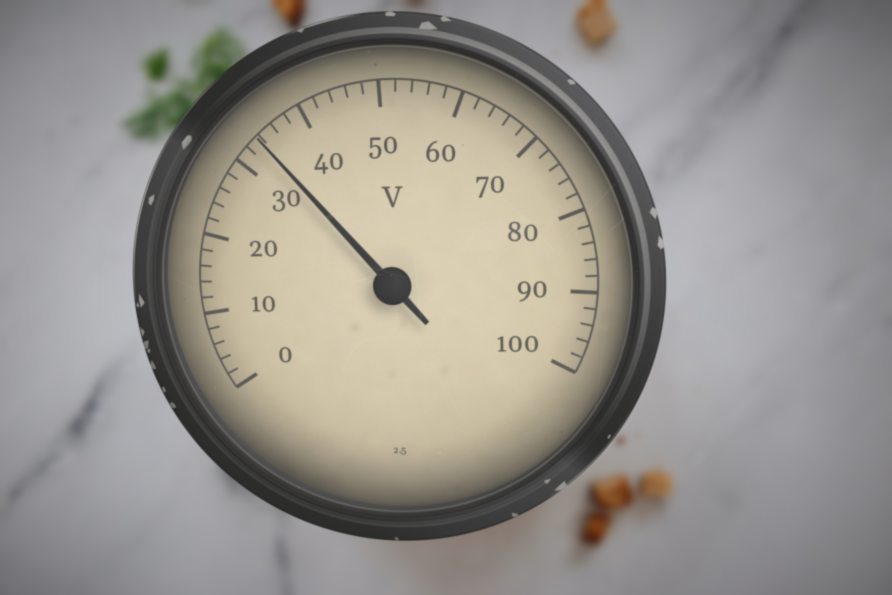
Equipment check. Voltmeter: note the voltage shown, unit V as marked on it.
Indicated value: 34 V
